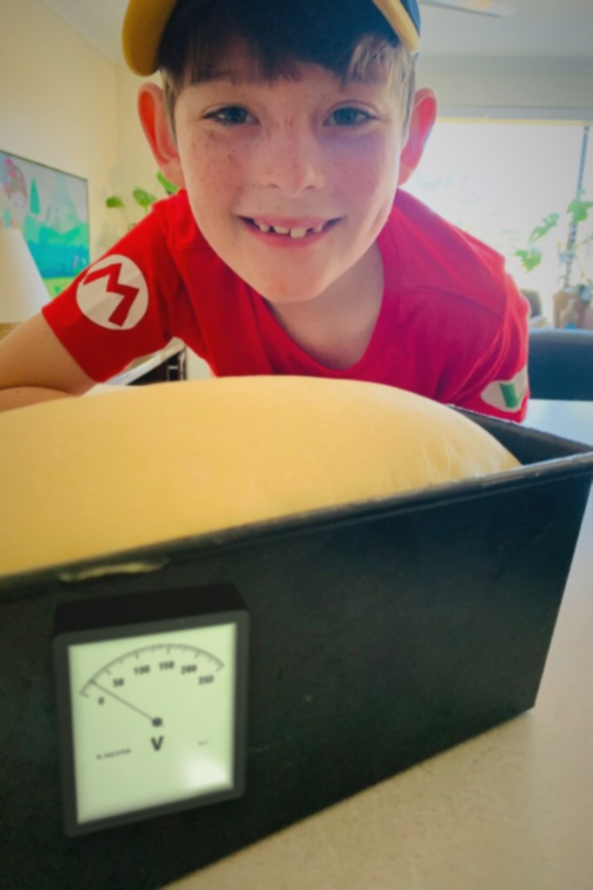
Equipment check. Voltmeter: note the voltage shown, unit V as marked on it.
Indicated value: 25 V
